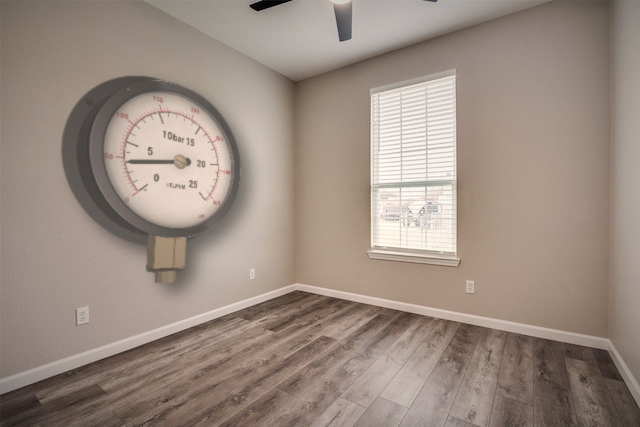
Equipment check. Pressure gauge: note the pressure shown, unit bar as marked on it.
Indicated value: 3 bar
